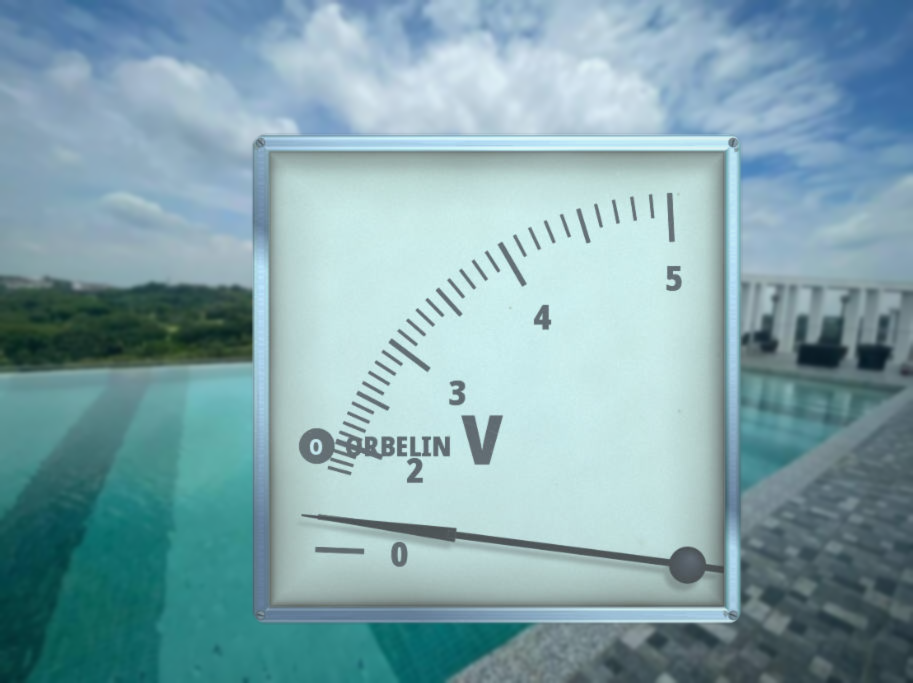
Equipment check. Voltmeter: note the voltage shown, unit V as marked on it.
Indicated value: 1 V
